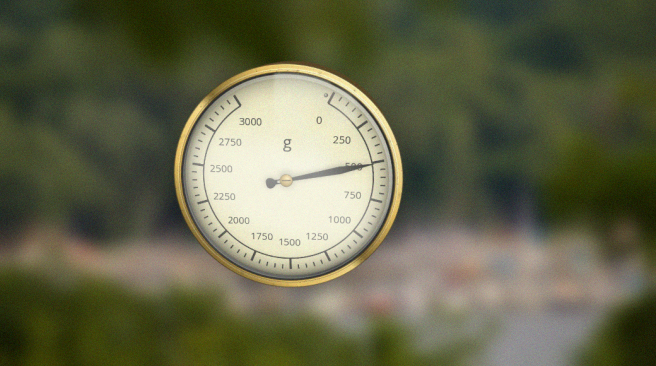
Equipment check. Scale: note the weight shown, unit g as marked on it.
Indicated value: 500 g
